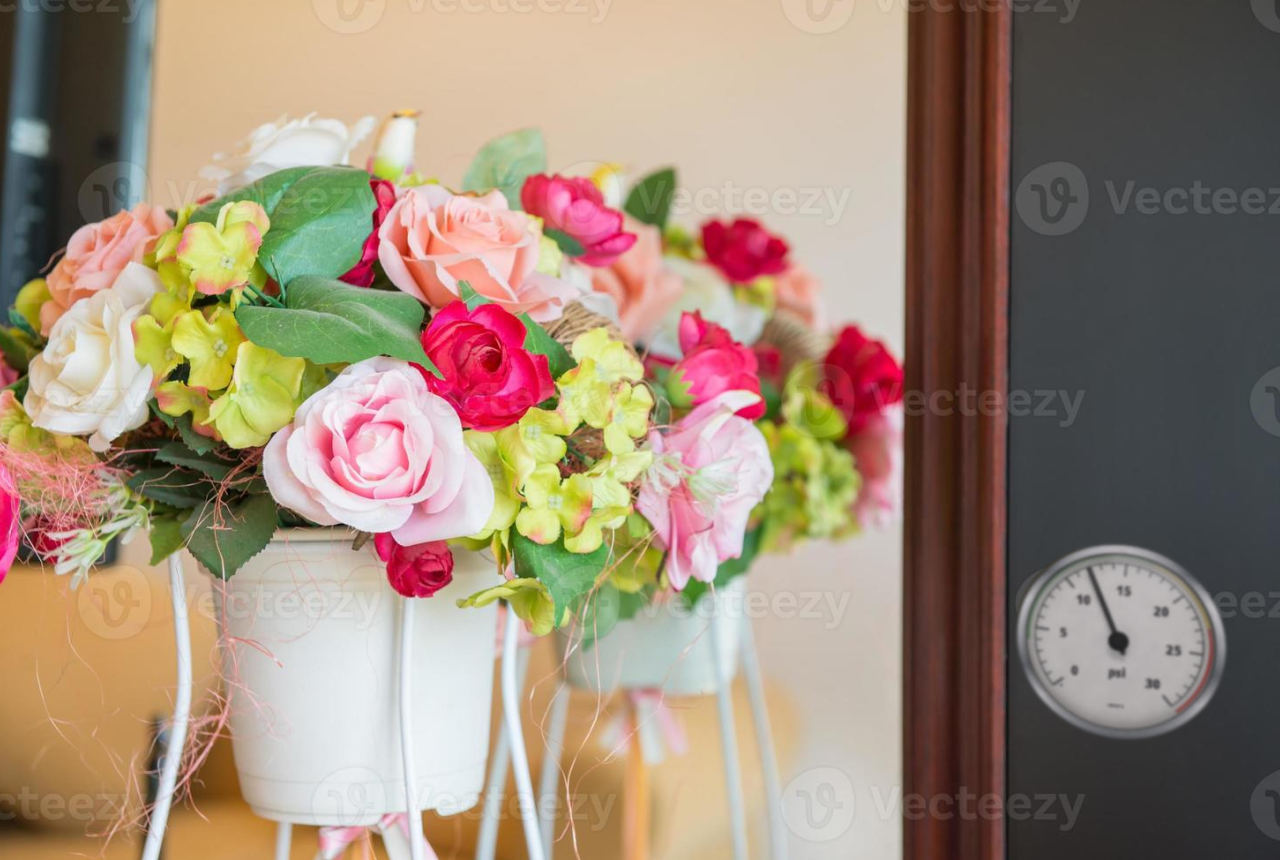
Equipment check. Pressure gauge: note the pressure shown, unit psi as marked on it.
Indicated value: 12 psi
